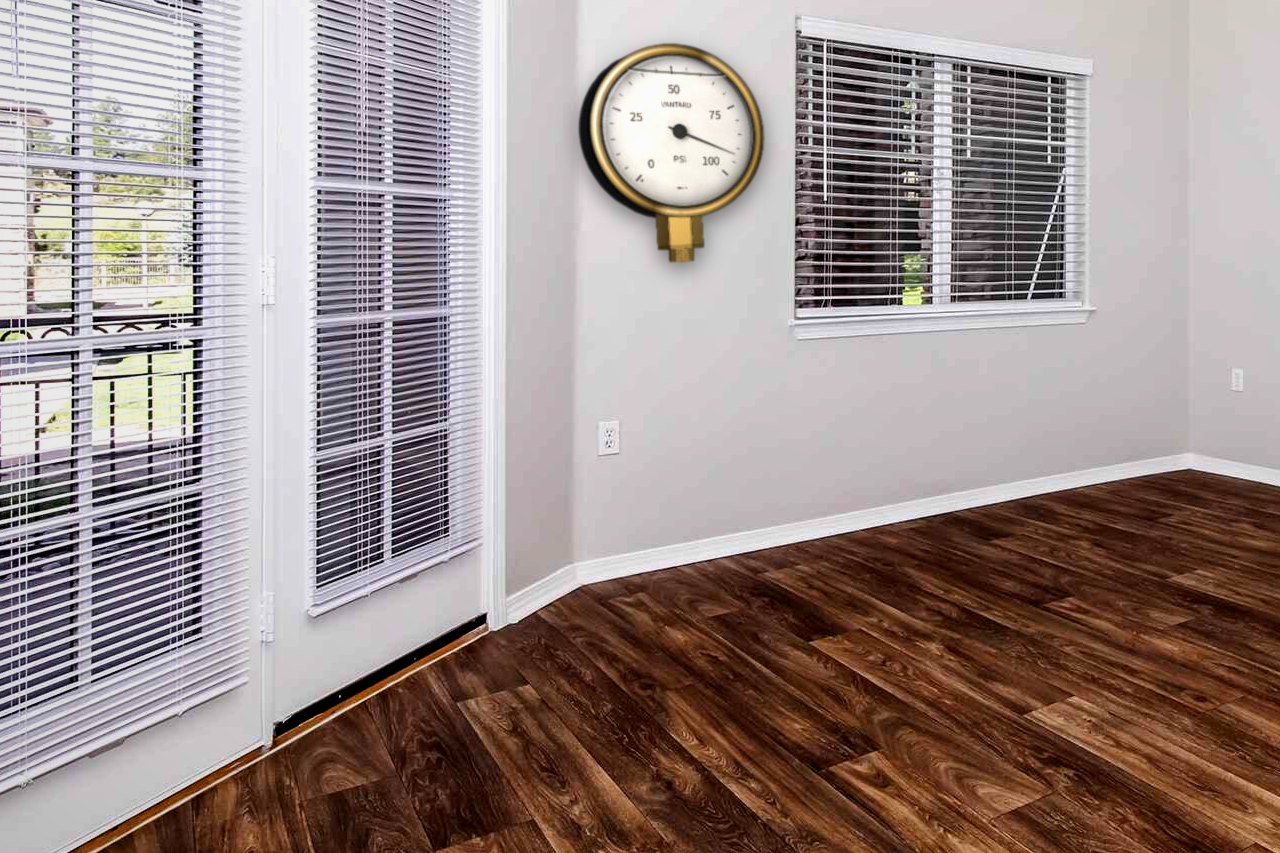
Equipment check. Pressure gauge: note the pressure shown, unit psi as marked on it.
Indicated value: 92.5 psi
